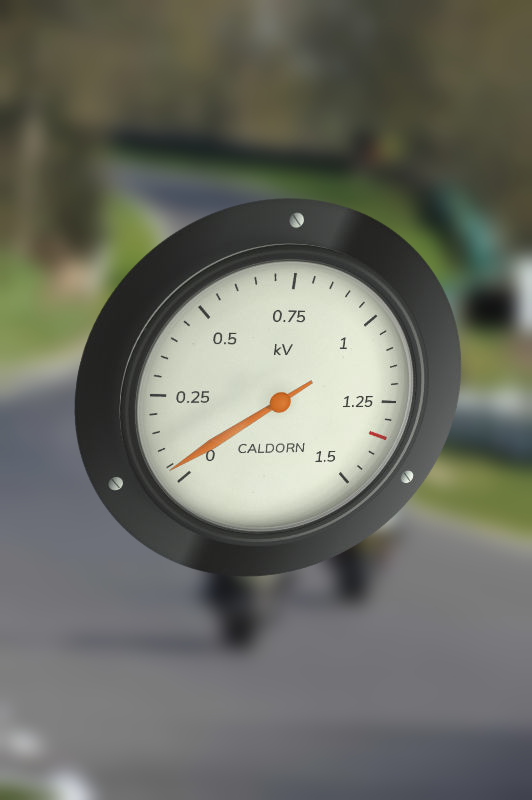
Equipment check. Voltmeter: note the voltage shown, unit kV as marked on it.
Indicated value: 0.05 kV
